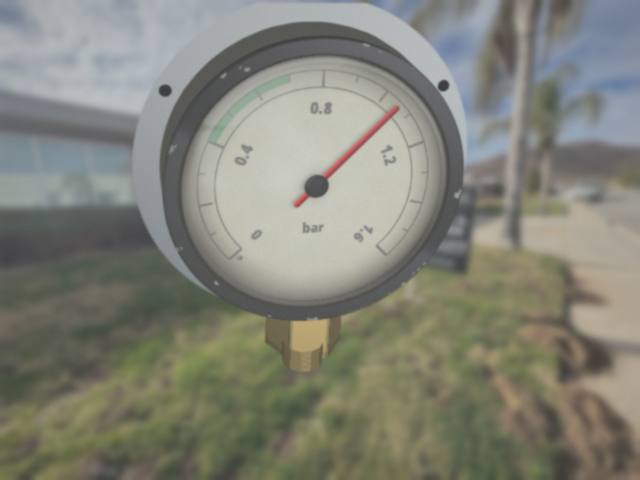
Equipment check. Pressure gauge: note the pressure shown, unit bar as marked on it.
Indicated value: 1.05 bar
